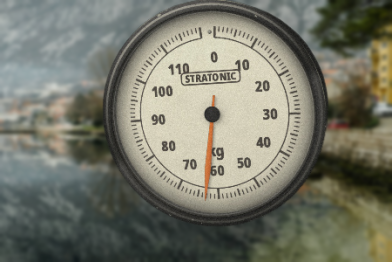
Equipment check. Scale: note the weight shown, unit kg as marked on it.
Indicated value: 63 kg
